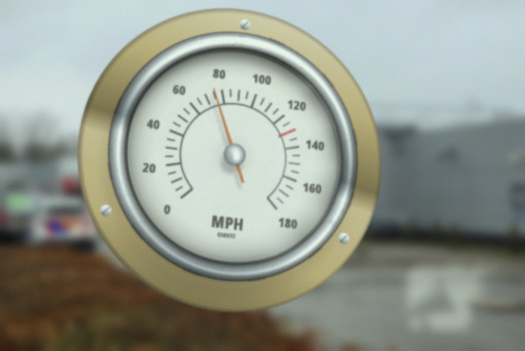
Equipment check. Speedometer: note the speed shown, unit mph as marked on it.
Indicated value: 75 mph
